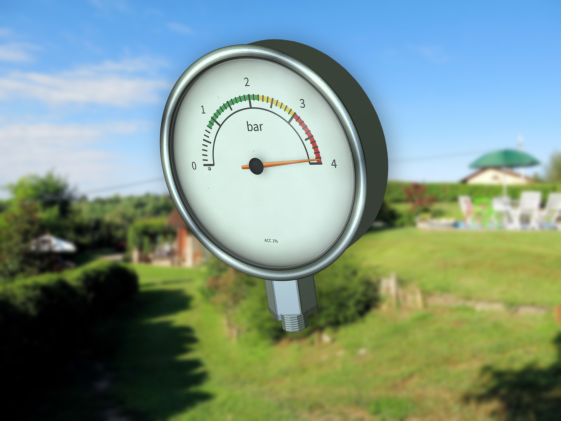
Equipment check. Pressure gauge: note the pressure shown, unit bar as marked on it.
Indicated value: 3.9 bar
